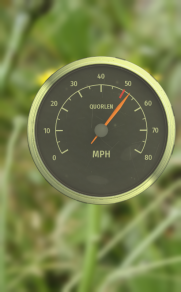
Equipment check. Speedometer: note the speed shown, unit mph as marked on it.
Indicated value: 52.5 mph
